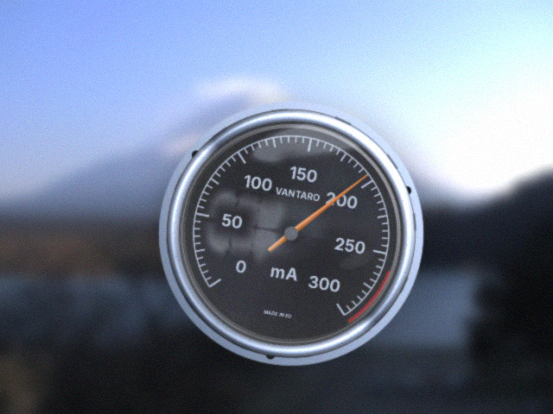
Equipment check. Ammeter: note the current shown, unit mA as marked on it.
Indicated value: 195 mA
